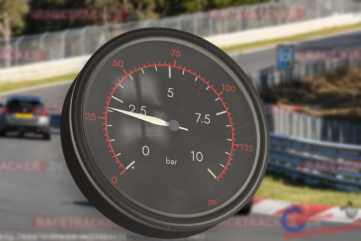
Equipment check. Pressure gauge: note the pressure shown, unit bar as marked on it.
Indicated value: 2 bar
